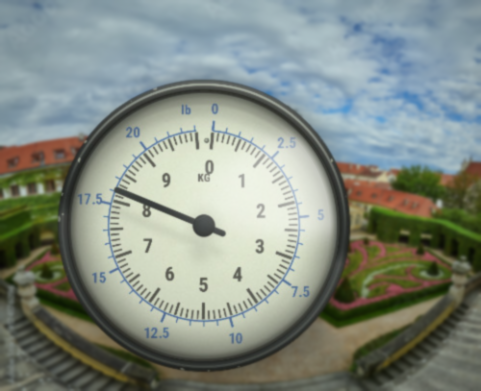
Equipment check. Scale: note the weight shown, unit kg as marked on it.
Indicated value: 8.2 kg
